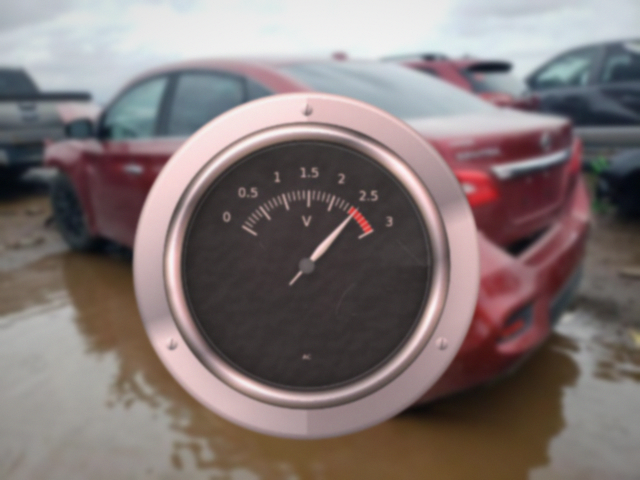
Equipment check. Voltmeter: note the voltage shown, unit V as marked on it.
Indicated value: 2.5 V
